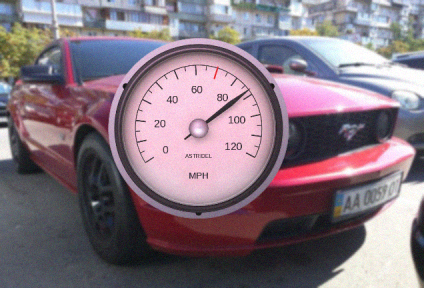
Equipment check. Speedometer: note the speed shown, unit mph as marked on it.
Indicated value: 87.5 mph
